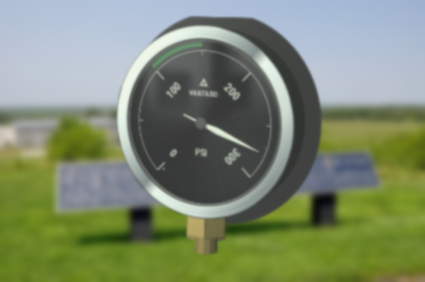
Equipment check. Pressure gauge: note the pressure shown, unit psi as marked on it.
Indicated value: 275 psi
